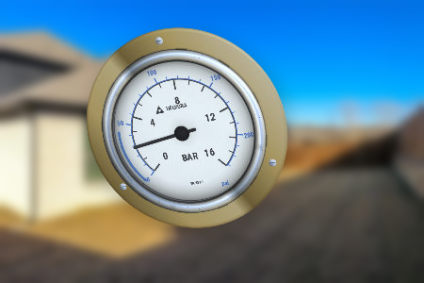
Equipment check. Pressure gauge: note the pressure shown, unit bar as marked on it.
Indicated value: 2 bar
